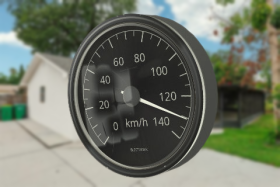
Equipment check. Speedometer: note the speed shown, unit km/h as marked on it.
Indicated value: 130 km/h
